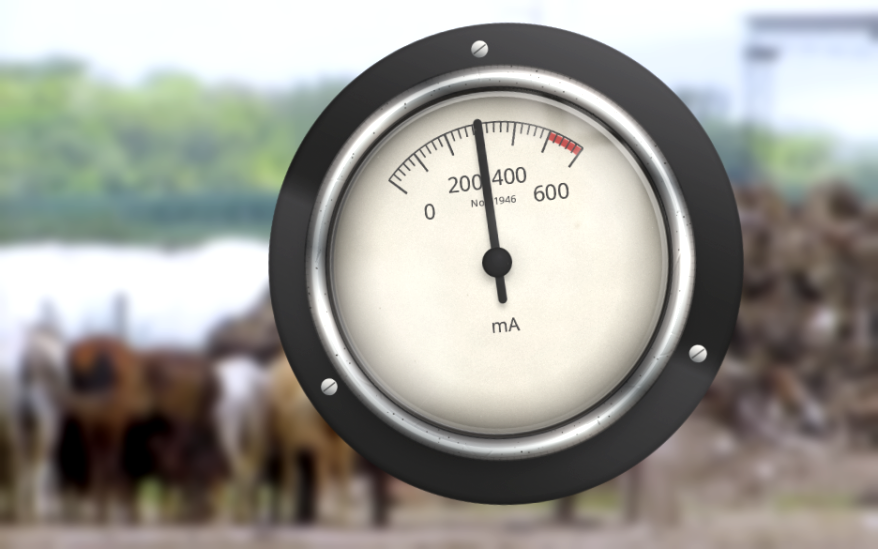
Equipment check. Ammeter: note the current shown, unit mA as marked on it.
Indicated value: 300 mA
